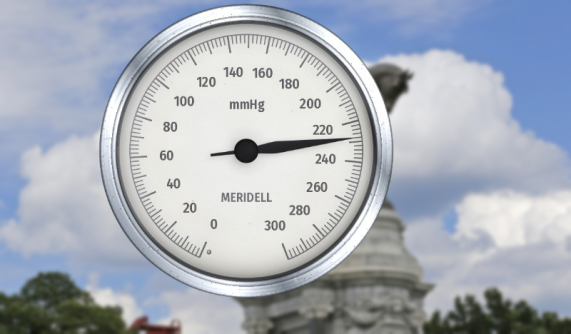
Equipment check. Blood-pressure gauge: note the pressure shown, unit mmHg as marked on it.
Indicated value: 228 mmHg
